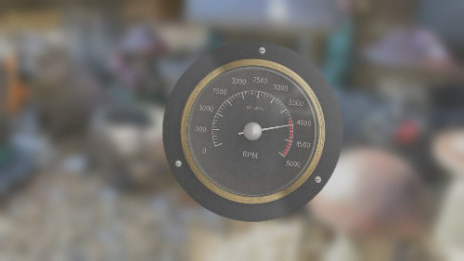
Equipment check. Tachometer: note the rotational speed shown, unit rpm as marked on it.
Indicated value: 4000 rpm
